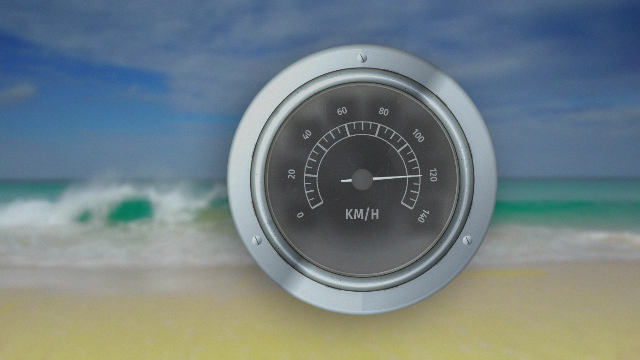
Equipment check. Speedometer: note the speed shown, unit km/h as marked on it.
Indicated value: 120 km/h
